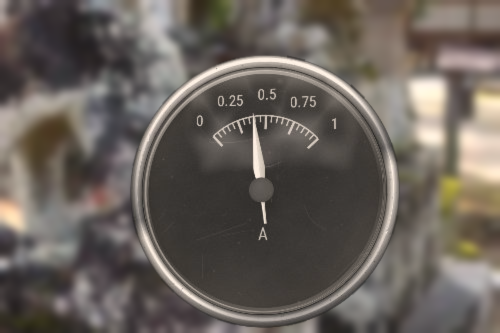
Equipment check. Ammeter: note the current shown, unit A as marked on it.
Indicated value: 0.4 A
